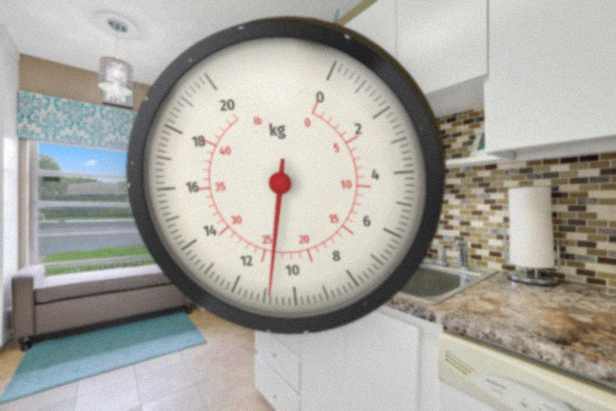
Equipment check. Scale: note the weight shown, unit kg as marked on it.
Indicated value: 10.8 kg
